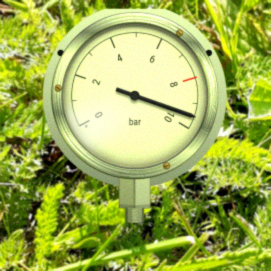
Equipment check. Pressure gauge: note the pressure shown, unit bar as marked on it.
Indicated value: 9.5 bar
